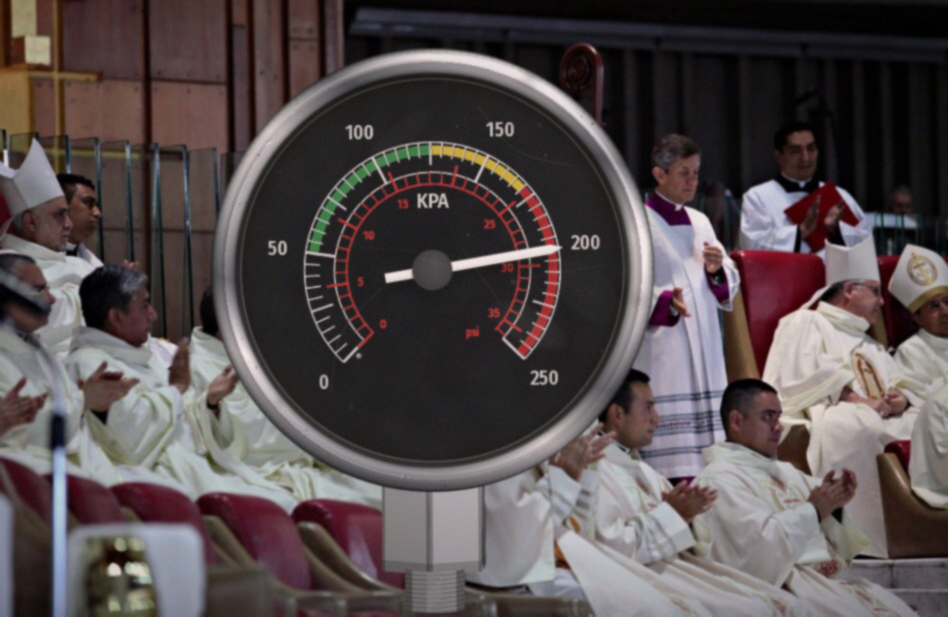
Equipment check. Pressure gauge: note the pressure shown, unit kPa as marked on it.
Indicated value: 200 kPa
